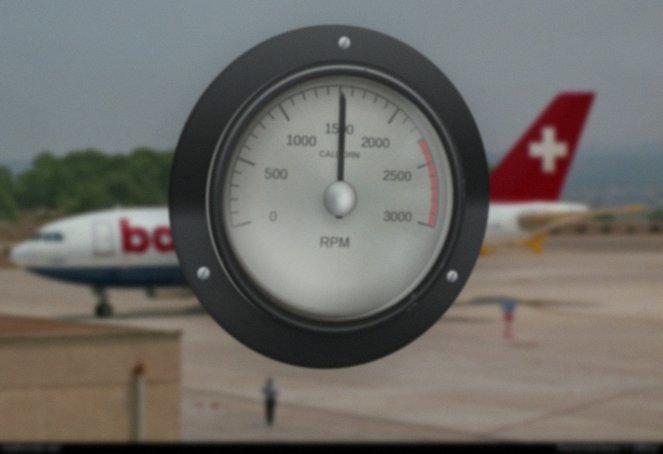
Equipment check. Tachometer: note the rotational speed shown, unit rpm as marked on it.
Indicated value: 1500 rpm
